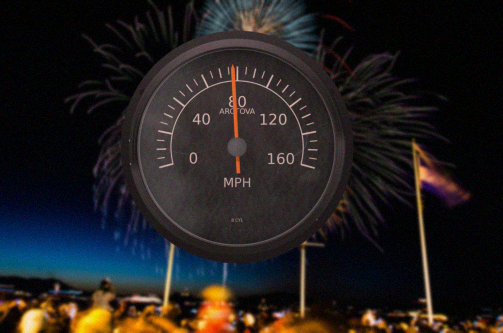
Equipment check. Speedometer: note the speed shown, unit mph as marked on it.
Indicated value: 77.5 mph
